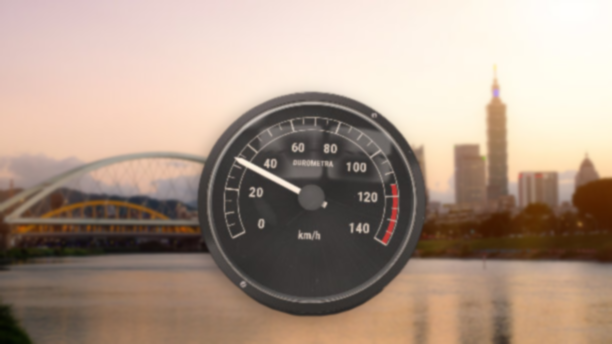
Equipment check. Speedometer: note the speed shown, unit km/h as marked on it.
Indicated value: 32.5 km/h
